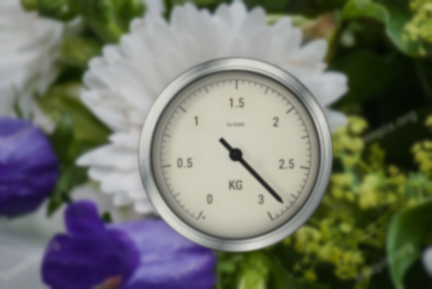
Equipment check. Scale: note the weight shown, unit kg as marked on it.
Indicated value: 2.85 kg
